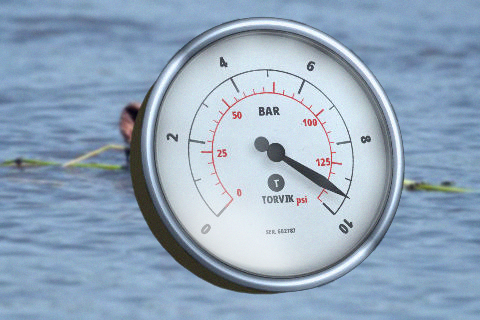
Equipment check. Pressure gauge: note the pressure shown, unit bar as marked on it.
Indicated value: 9.5 bar
